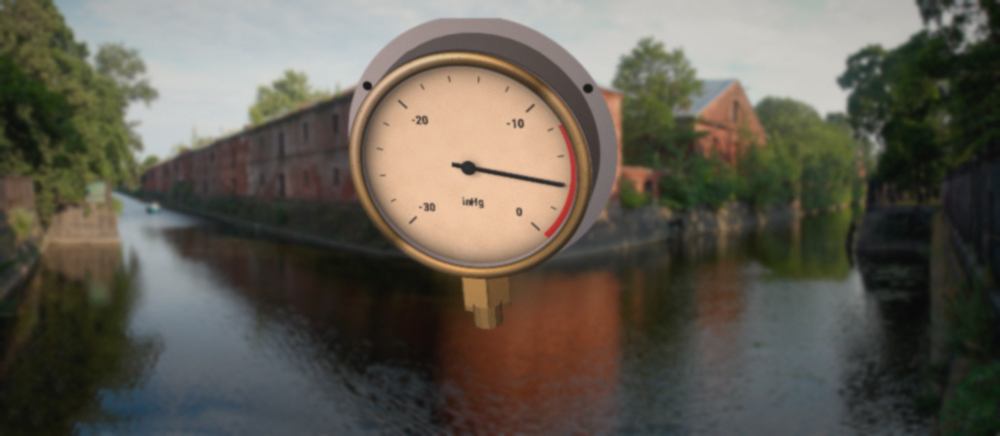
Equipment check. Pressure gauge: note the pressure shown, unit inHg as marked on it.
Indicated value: -4 inHg
